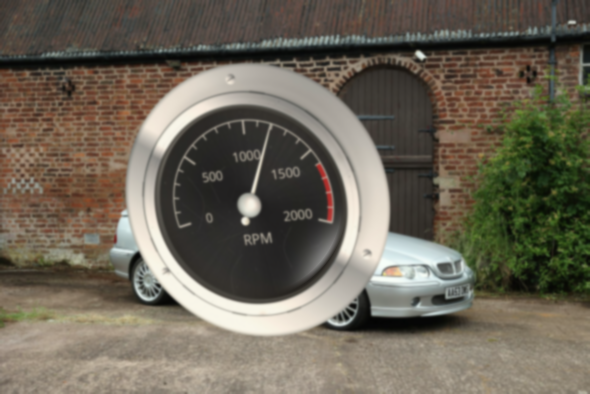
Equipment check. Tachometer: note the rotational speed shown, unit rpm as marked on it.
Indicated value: 1200 rpm
